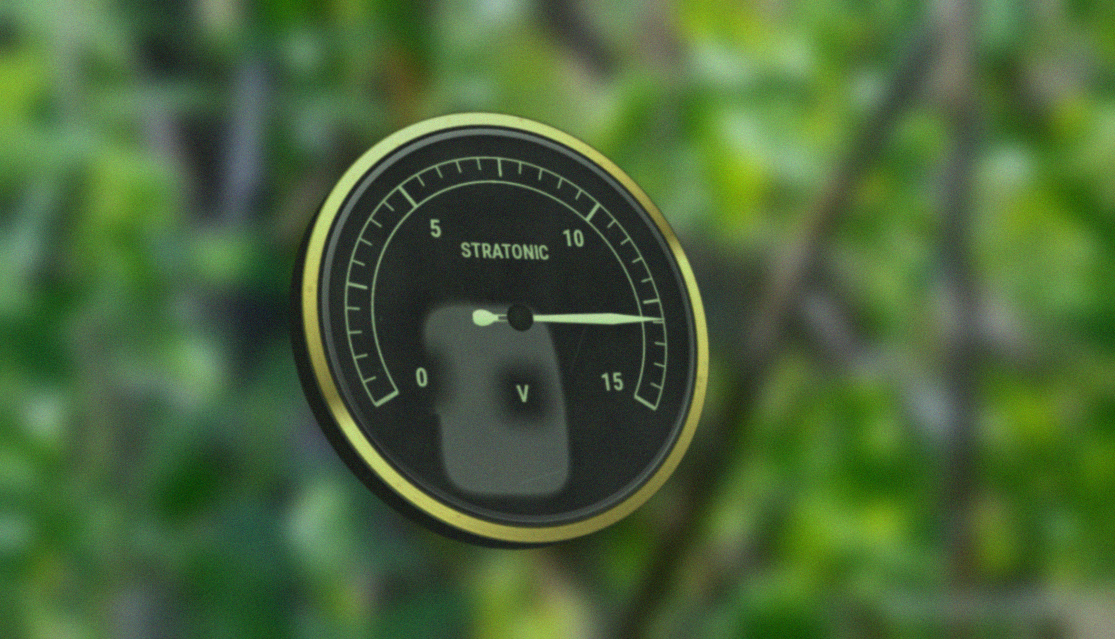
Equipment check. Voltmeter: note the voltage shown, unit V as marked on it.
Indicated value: 13 V
